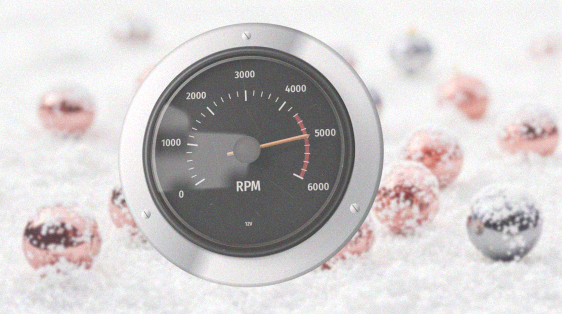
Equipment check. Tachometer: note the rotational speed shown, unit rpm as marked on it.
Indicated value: 5000 rpm
